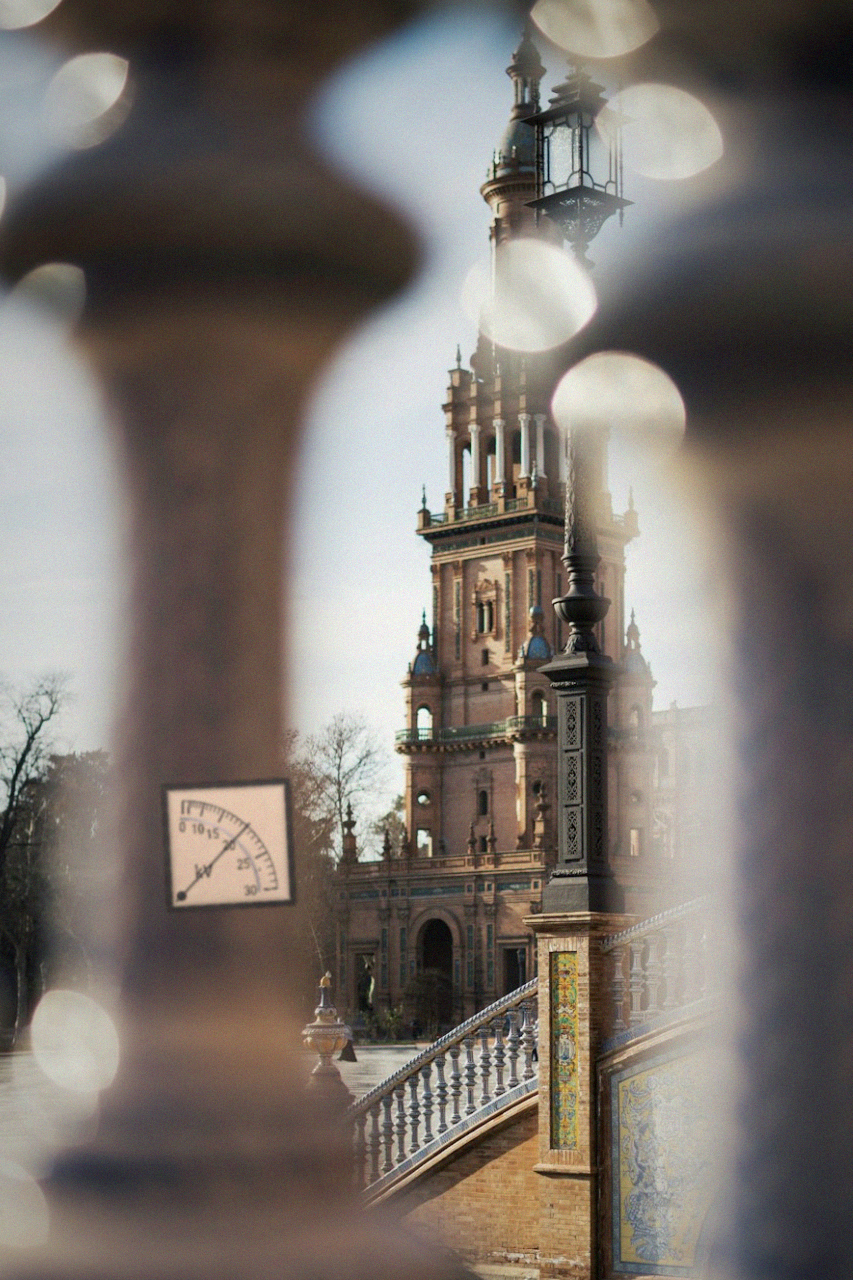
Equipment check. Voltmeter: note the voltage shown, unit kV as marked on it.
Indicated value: 20 kV
